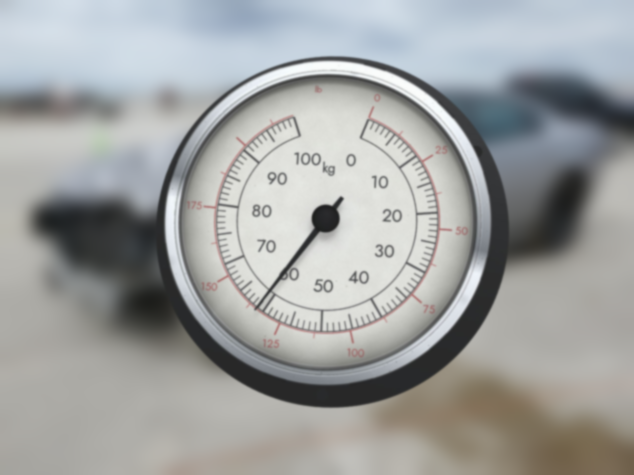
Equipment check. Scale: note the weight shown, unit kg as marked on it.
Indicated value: 61 kg
